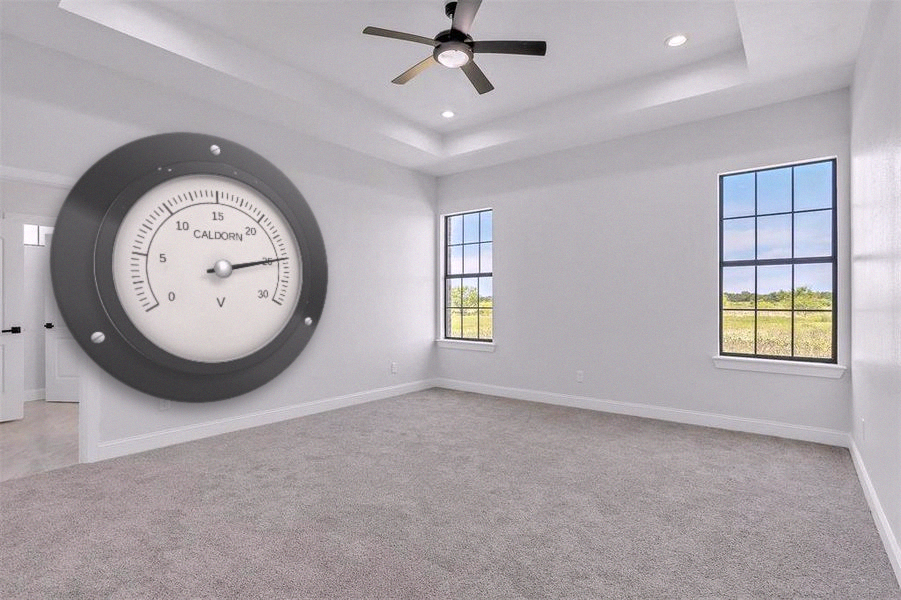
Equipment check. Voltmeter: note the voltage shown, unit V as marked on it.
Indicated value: 25 V
